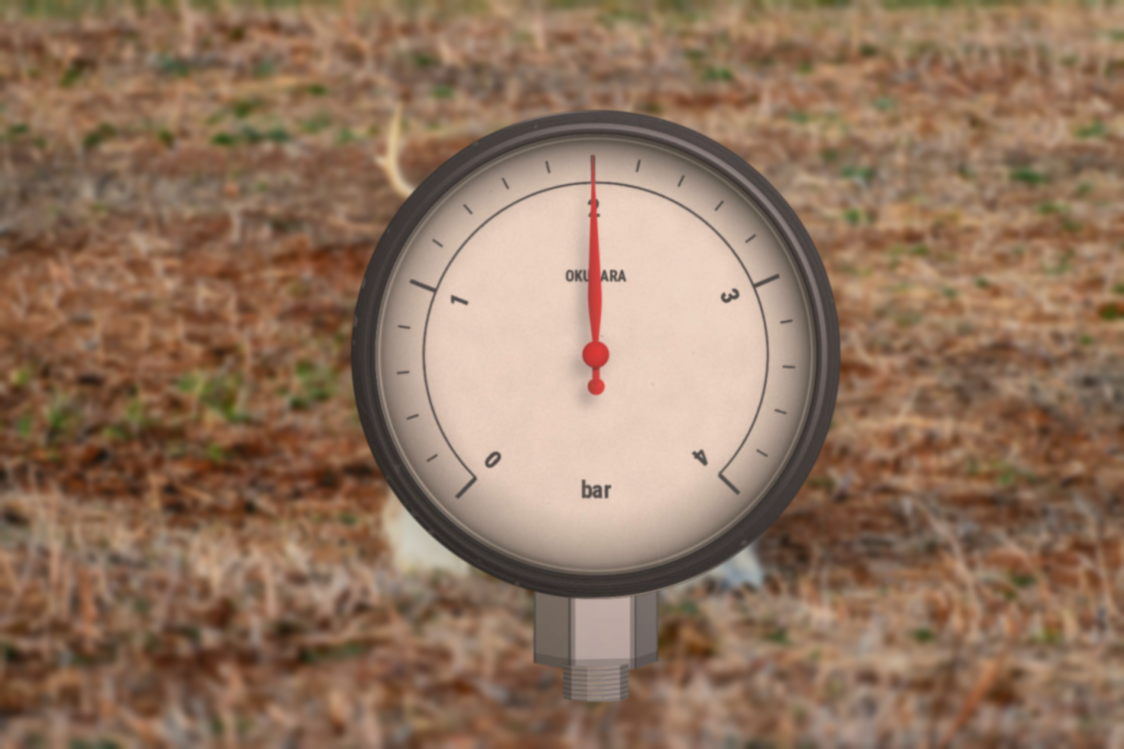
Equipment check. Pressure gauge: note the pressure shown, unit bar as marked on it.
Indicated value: 2 bar
